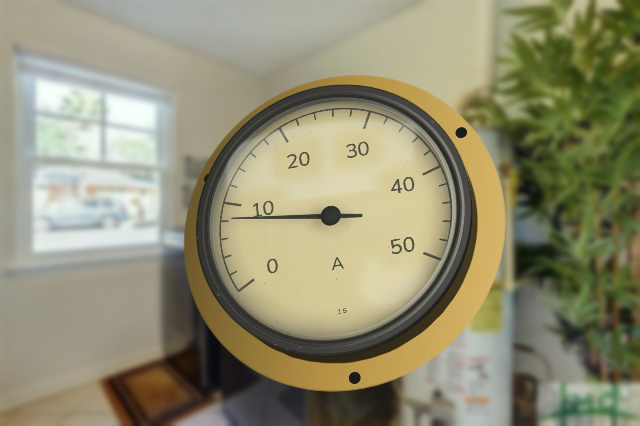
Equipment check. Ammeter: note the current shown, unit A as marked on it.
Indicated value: 8 A
